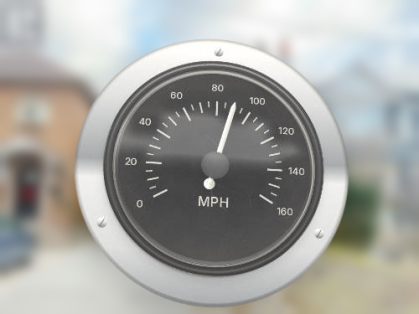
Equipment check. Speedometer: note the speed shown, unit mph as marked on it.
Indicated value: 90 mph
